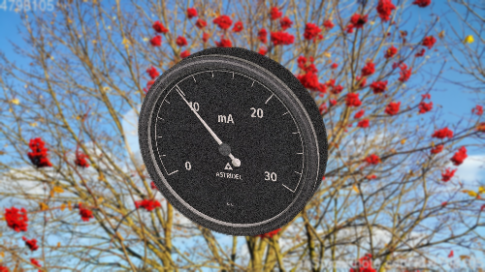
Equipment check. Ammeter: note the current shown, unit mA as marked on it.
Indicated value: 10 mA
